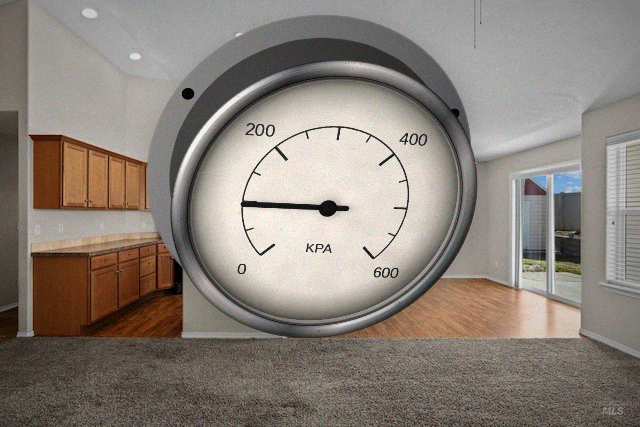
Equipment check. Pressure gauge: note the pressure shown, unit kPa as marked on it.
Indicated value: 100 kPa
